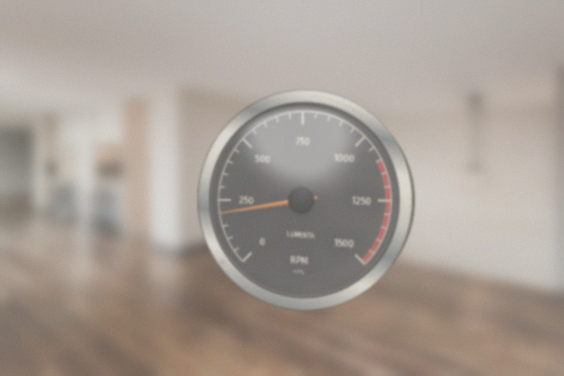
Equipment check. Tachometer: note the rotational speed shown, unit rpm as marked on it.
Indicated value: 200 rpm
